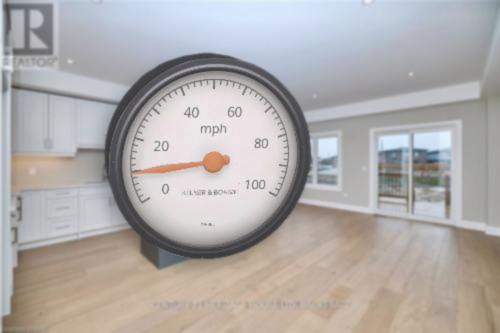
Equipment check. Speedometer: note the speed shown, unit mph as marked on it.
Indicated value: 10 mph
